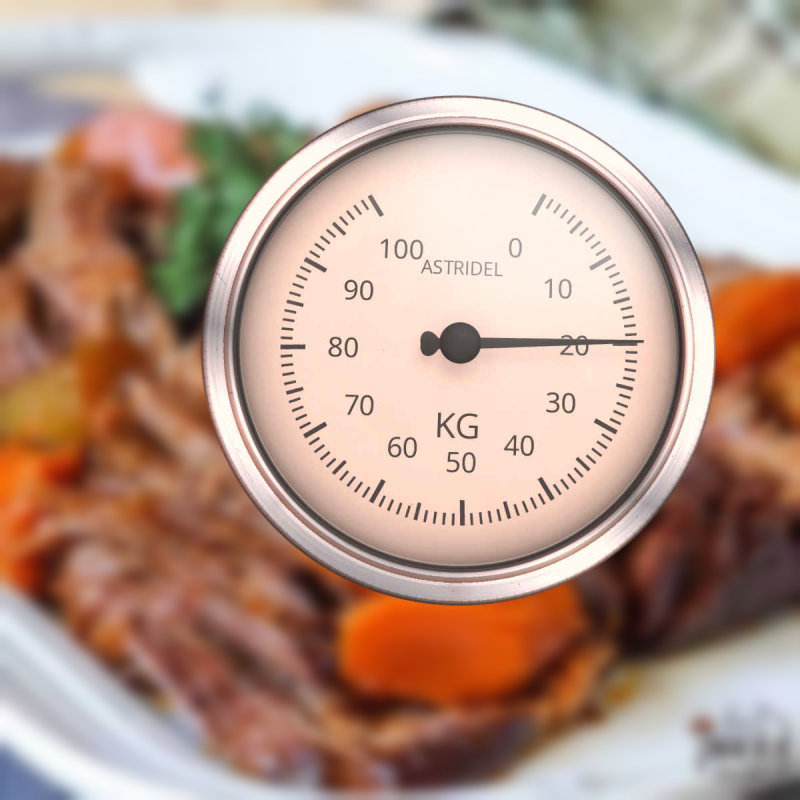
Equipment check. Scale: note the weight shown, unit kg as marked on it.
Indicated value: 20 kg
